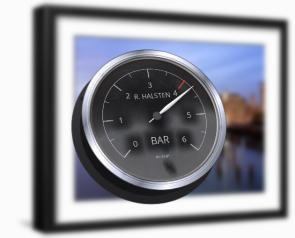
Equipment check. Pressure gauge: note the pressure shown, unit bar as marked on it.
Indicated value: 4.25 bar
